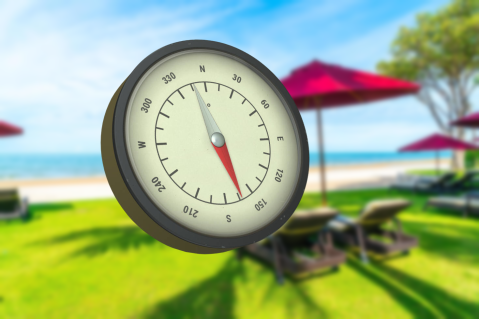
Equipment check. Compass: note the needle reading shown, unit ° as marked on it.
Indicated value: 165 °
